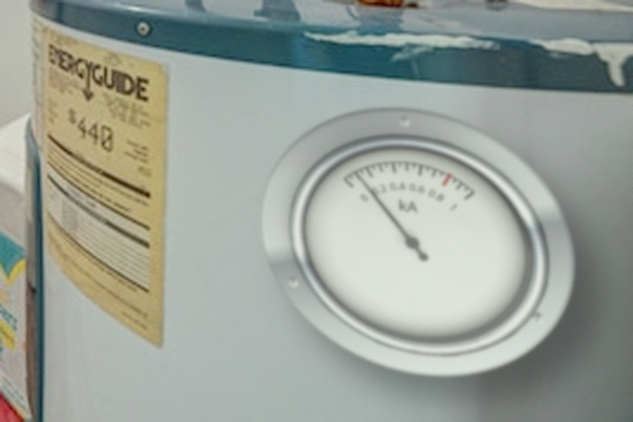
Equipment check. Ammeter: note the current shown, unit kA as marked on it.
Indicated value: 0.1 kA
